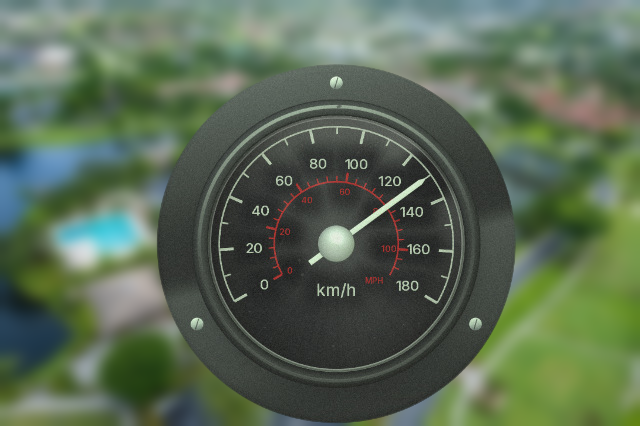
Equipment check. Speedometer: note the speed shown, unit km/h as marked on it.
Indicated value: 130 km/h
